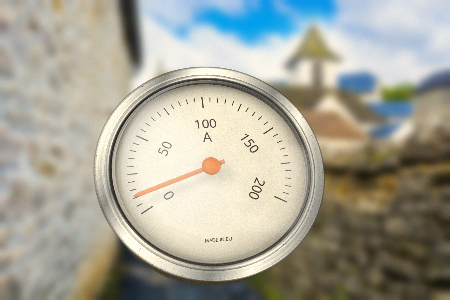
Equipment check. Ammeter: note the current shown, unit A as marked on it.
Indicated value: 10 A
